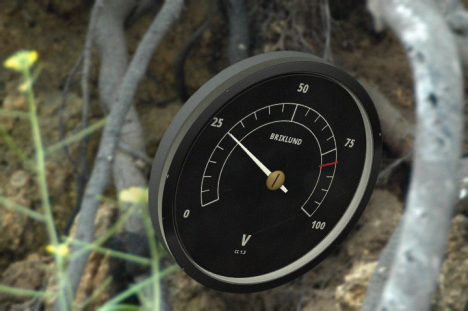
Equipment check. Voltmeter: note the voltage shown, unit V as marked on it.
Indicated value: 25 V
